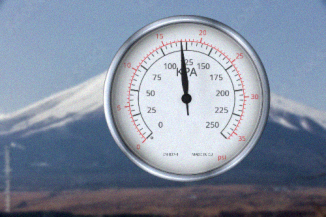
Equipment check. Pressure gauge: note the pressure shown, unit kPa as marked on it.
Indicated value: 120 kPa
